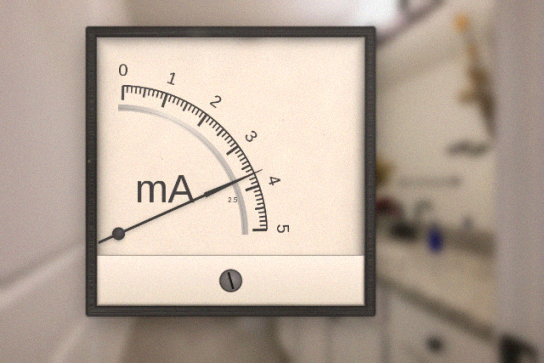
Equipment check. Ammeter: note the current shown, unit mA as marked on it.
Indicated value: 3.7 mA
